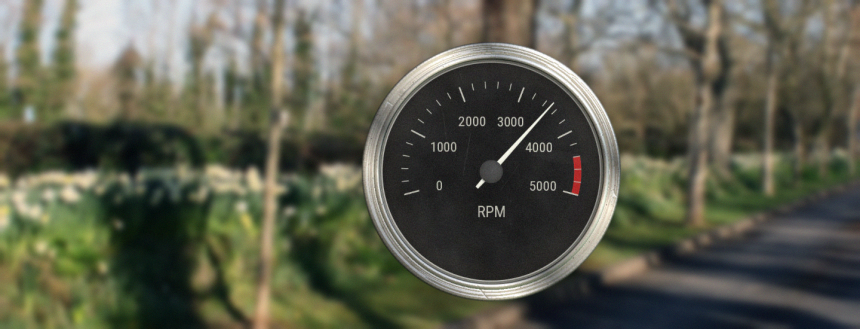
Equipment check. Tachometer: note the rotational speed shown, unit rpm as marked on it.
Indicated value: 3500 rpm
